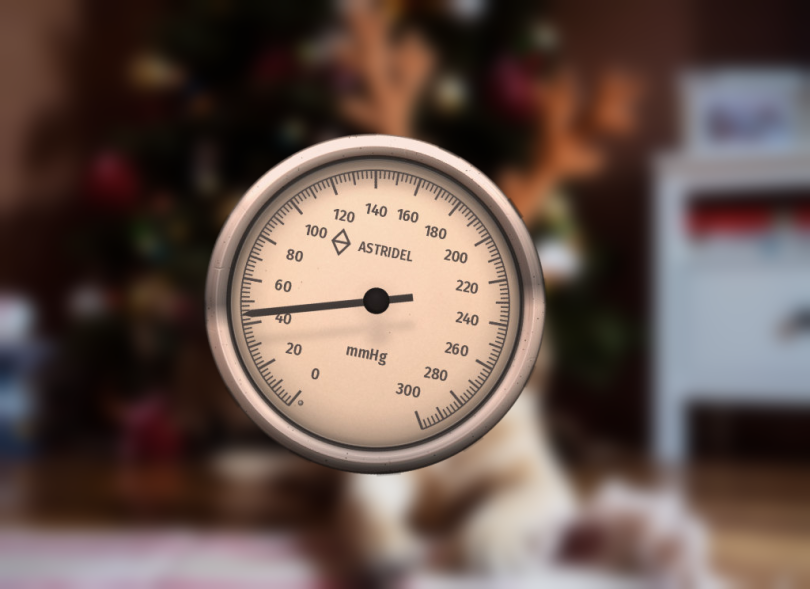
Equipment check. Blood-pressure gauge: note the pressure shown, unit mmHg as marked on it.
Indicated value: 44 mmHg
